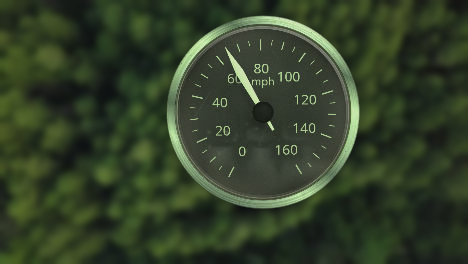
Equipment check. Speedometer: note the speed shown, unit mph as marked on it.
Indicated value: 65 mph
